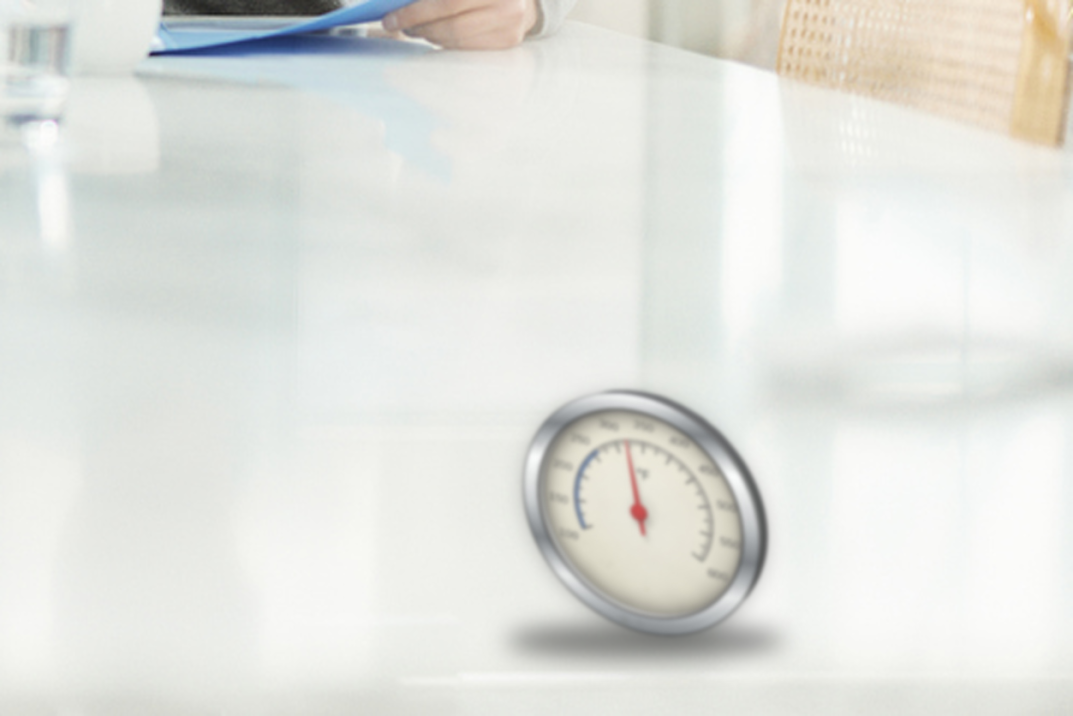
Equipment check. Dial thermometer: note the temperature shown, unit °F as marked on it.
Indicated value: 325 °F
